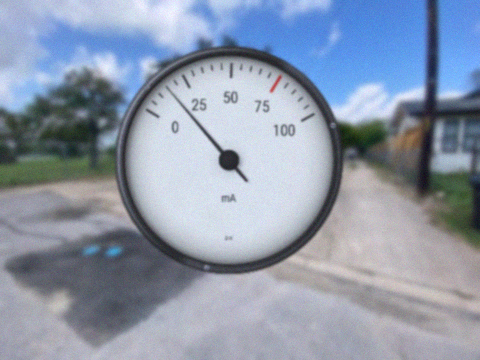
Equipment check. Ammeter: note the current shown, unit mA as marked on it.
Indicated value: 15 mA
